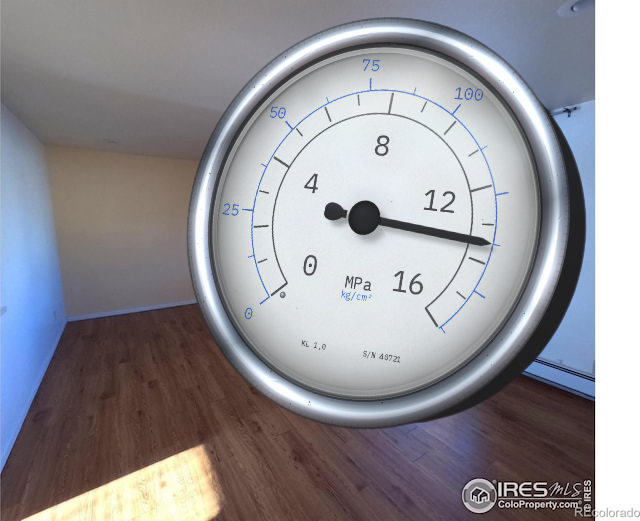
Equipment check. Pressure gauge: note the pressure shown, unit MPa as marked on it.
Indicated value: 13.5 MPa
